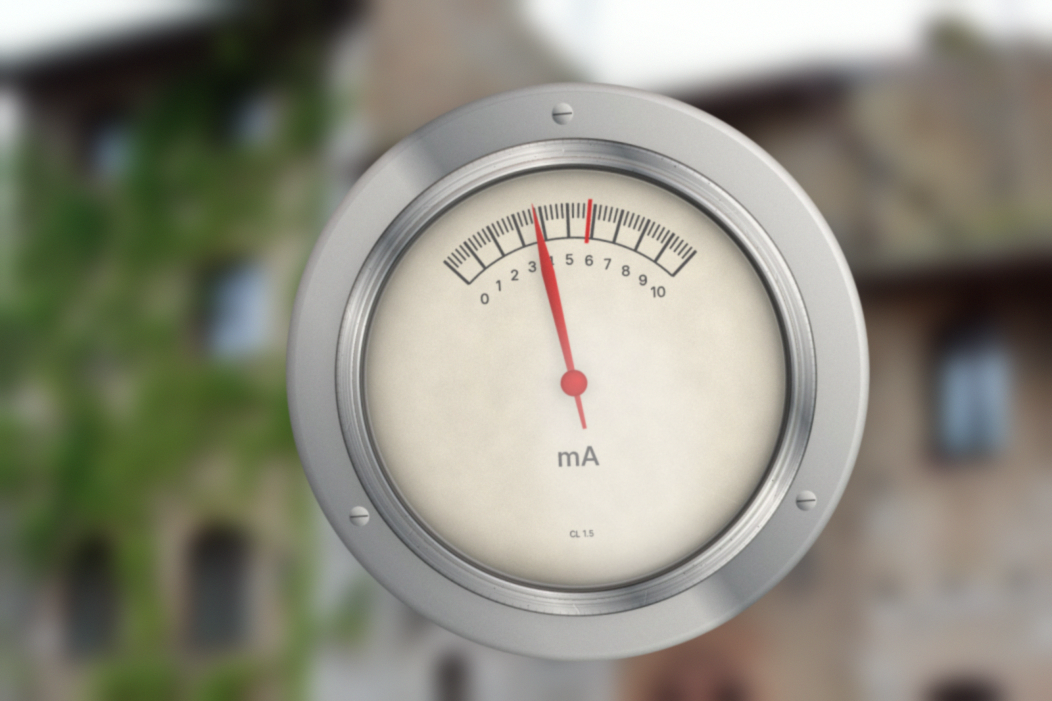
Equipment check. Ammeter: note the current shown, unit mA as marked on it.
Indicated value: 3.8 mA
